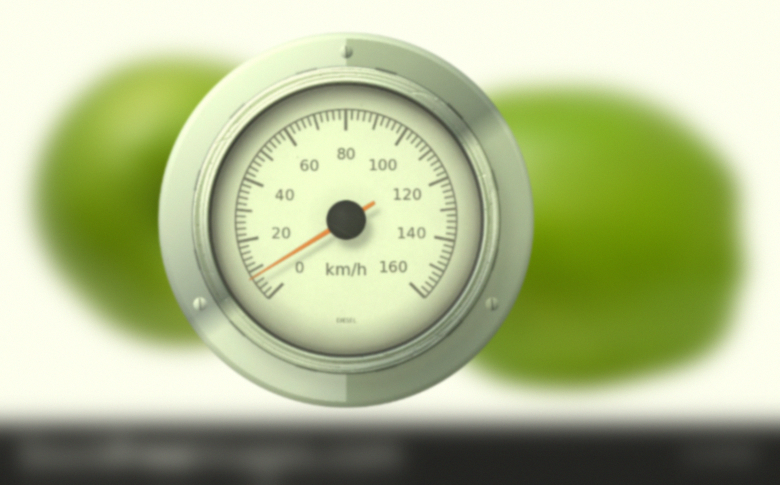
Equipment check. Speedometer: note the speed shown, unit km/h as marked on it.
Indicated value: 8 km/h
